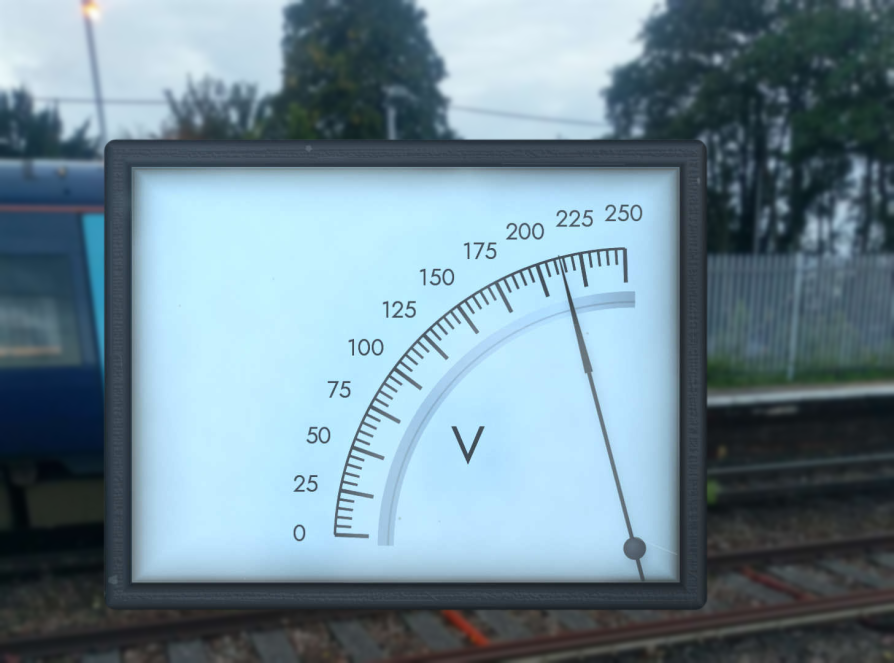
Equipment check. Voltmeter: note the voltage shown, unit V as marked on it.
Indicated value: 212.5 V
